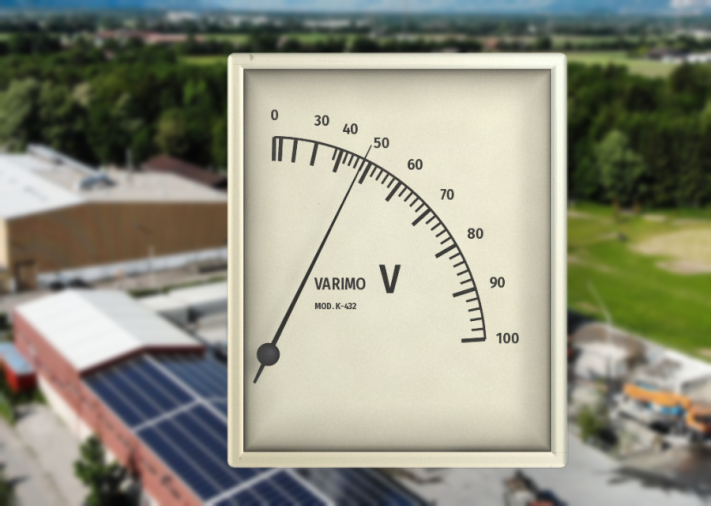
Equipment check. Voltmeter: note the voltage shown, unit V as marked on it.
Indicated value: 48 V
